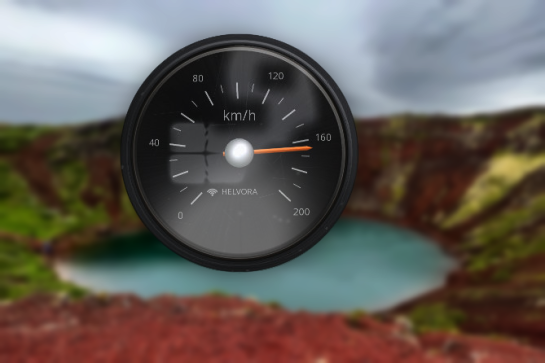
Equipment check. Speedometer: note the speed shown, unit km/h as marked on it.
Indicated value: 165 km/h
